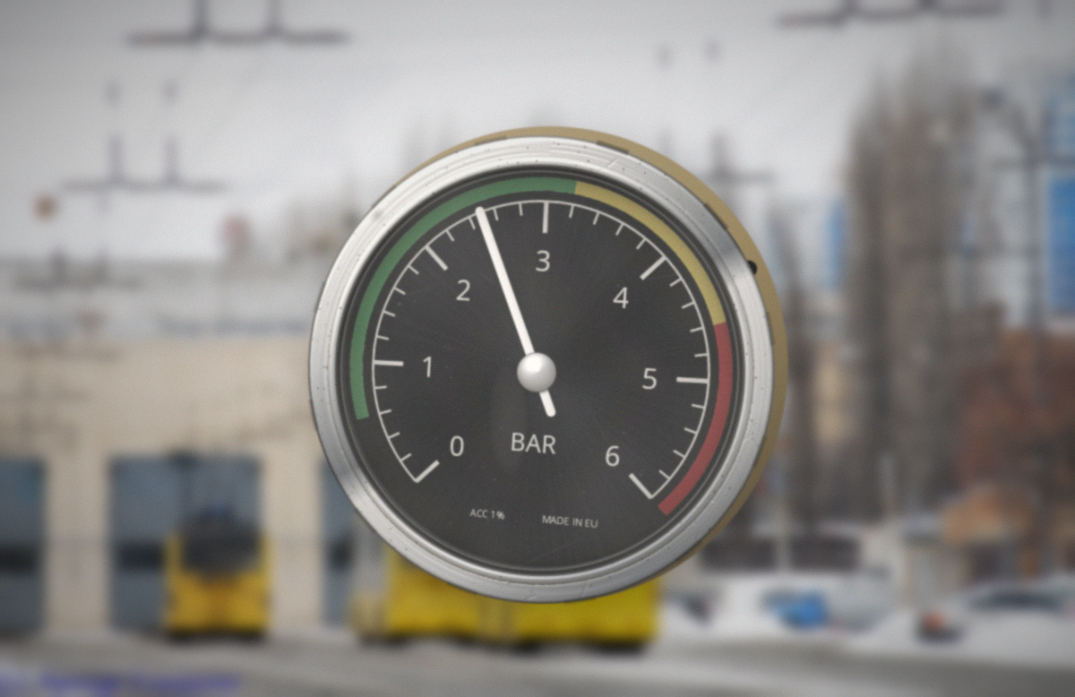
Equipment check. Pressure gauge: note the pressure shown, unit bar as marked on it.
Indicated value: 2.5 bar
